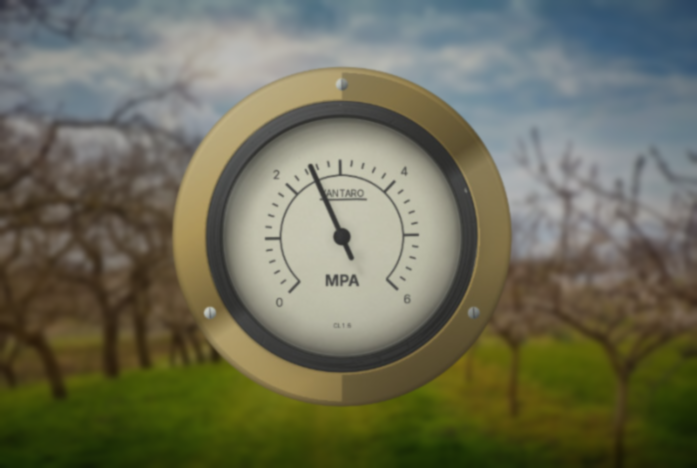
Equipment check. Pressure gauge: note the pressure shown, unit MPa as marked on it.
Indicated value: 2.5 MPa
